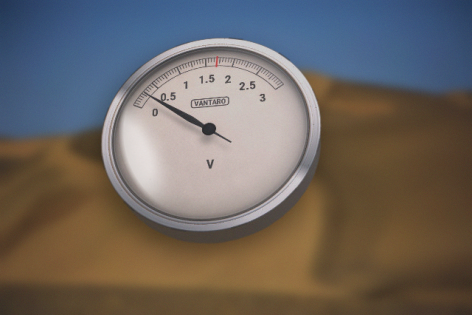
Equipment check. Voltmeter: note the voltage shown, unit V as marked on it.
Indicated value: 0.25 V
